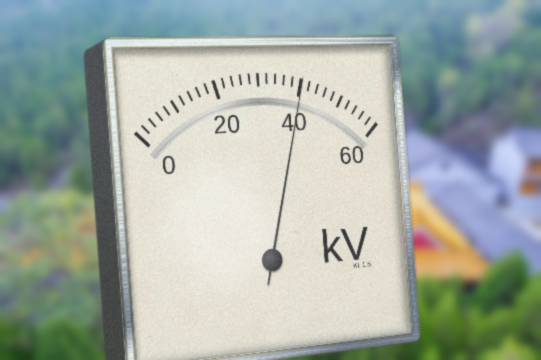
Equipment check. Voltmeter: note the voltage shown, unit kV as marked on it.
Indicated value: 40 kV
